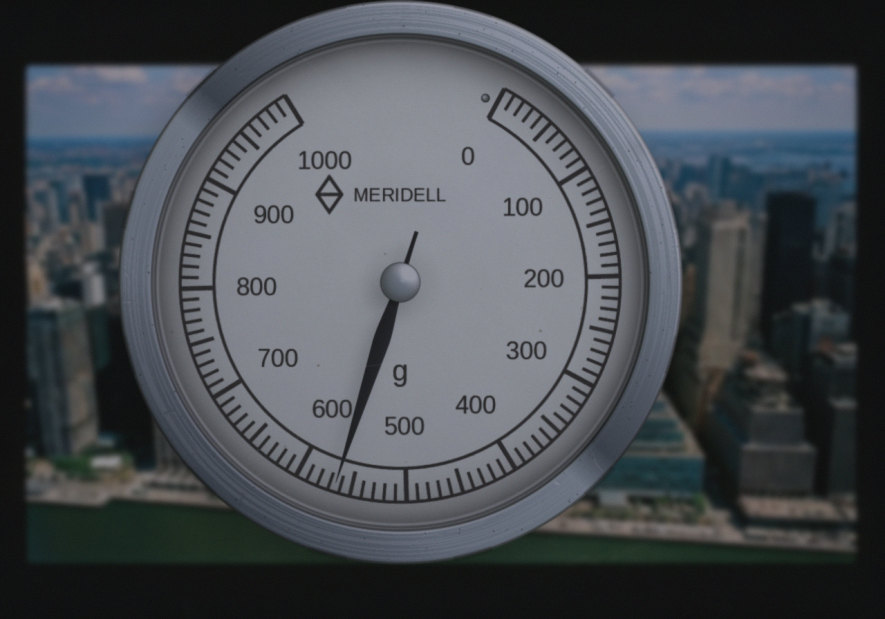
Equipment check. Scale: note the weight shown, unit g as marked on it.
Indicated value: 565 g
